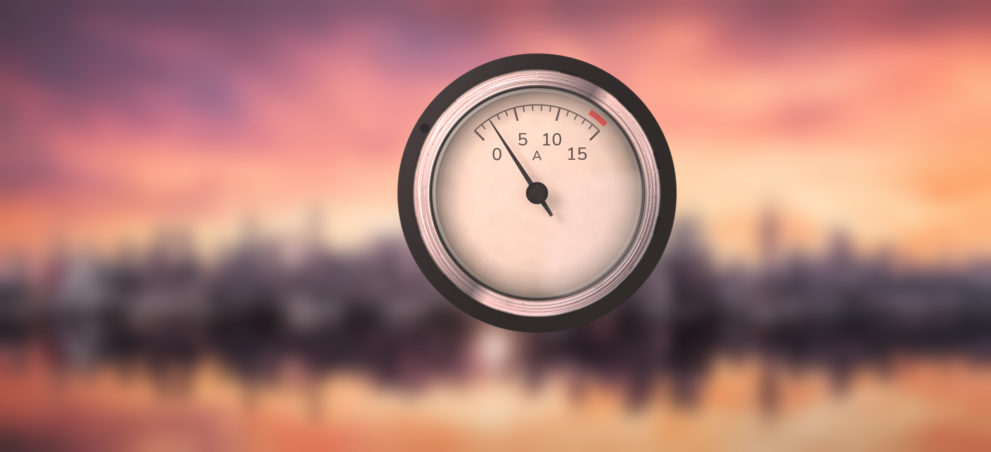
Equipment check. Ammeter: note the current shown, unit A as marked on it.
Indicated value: 2 A
